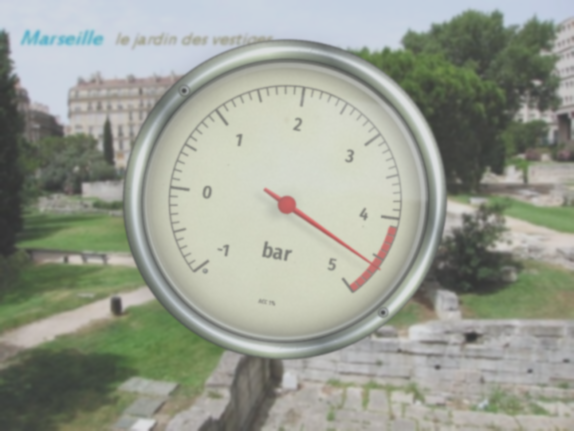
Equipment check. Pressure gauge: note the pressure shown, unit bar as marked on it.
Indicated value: 4.6 bar
